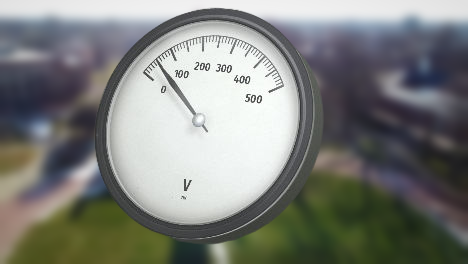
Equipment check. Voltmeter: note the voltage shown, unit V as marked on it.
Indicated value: 50 V
